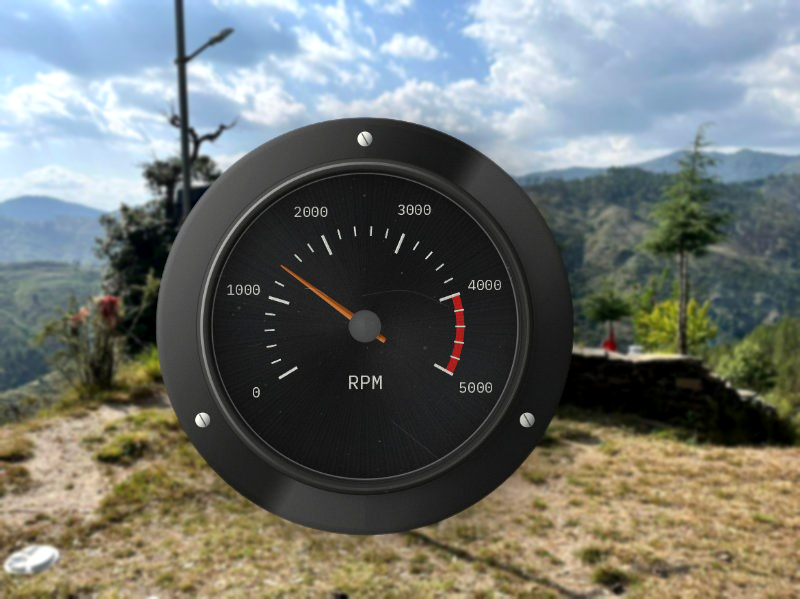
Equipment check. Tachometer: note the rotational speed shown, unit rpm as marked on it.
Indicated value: 1400 rpm
